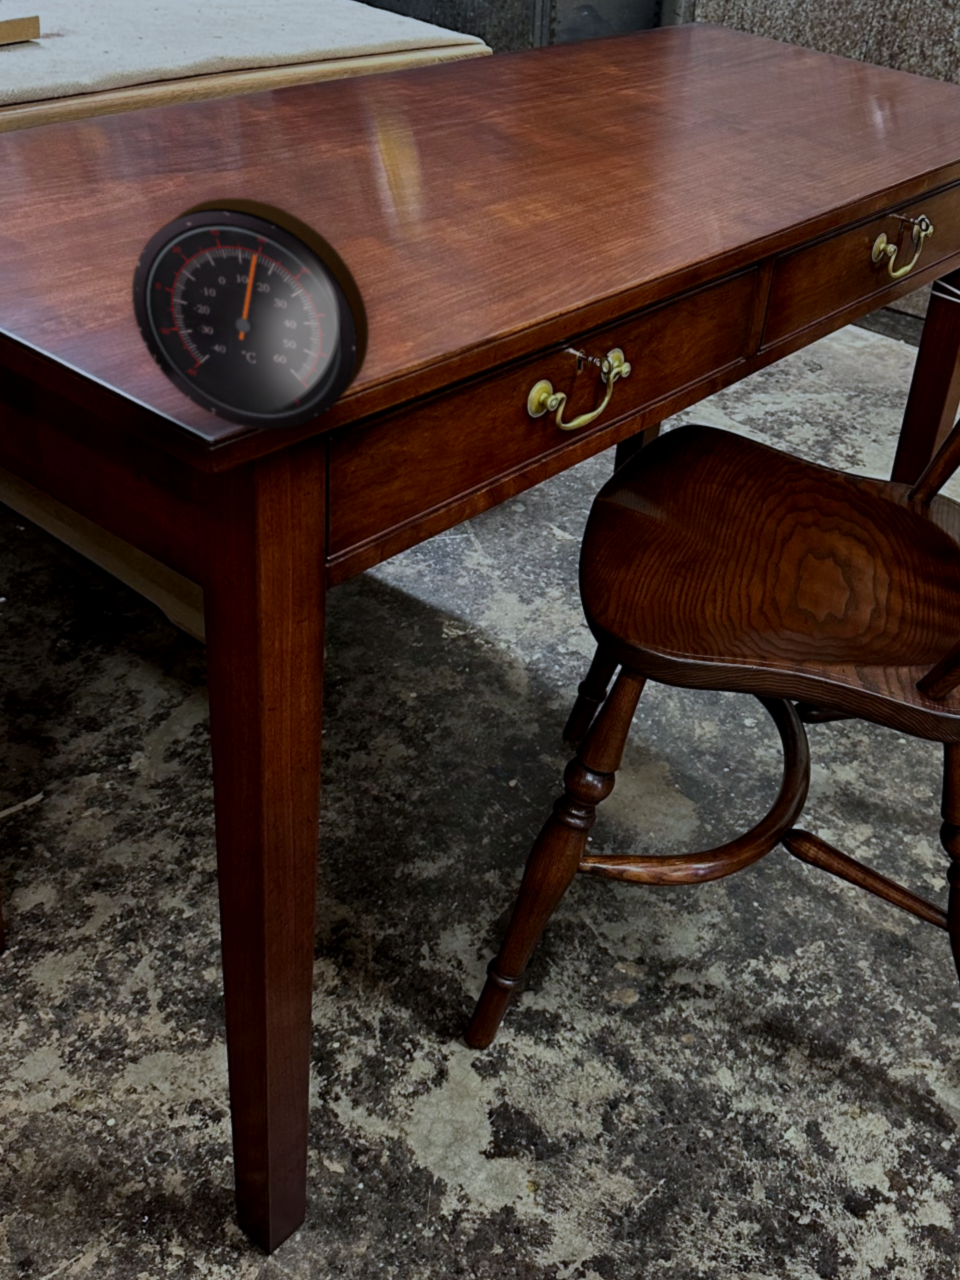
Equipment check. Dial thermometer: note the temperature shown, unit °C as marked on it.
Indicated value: 15 °C
